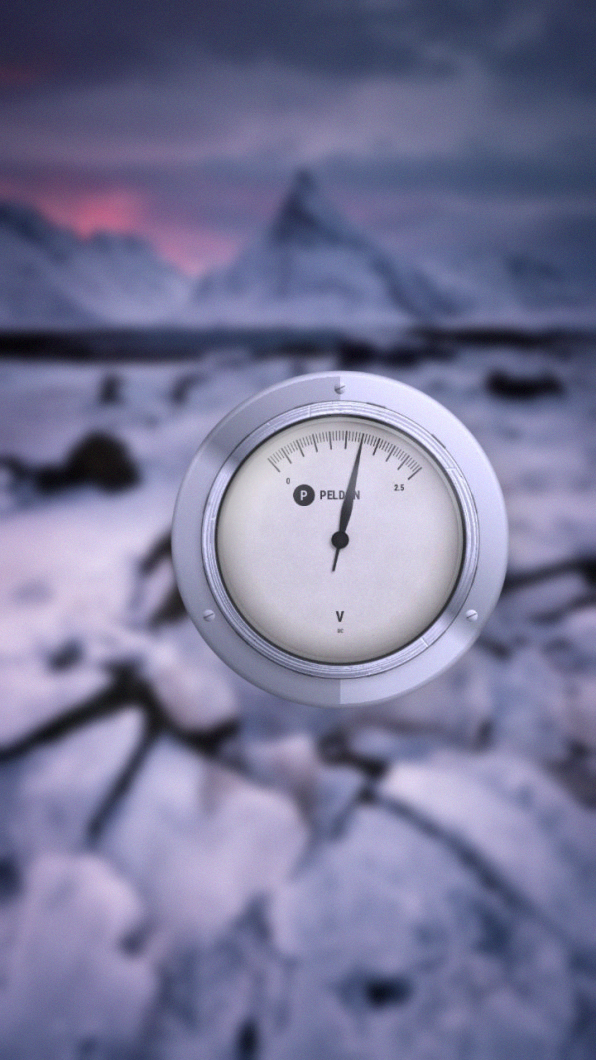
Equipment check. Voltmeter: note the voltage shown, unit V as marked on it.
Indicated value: 1.5 V
